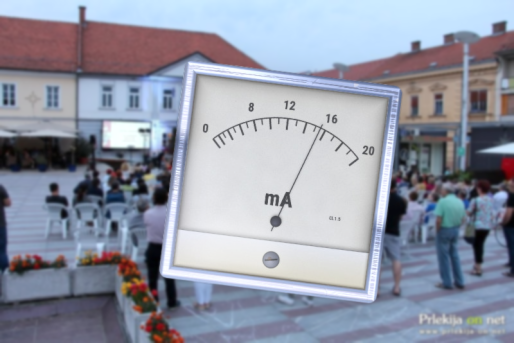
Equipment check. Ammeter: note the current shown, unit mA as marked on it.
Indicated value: 15.5 mA
